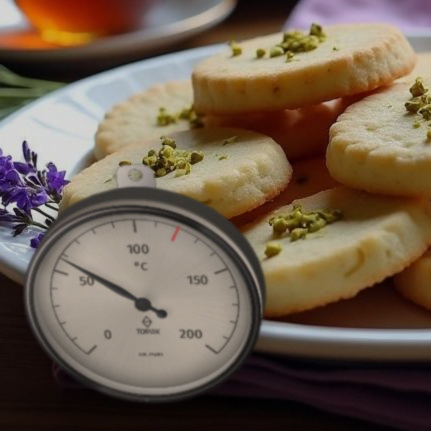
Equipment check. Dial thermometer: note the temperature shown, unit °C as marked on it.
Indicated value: 60 °C
